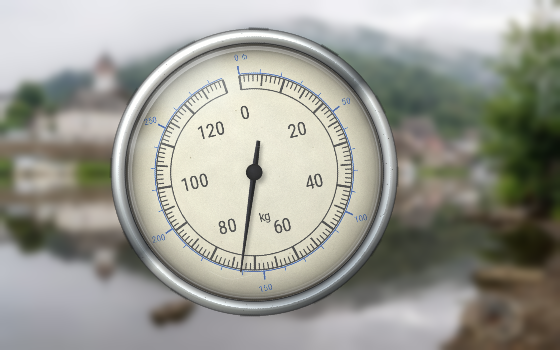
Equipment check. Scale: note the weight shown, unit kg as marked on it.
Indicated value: 73 kg
